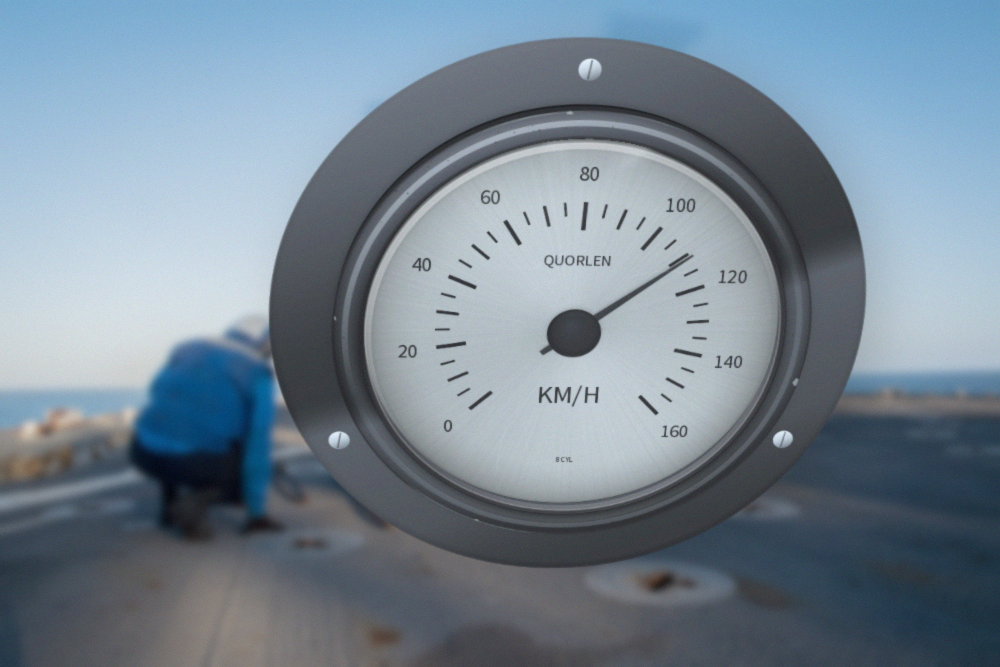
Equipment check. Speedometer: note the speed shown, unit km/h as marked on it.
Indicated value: 110 km/h
